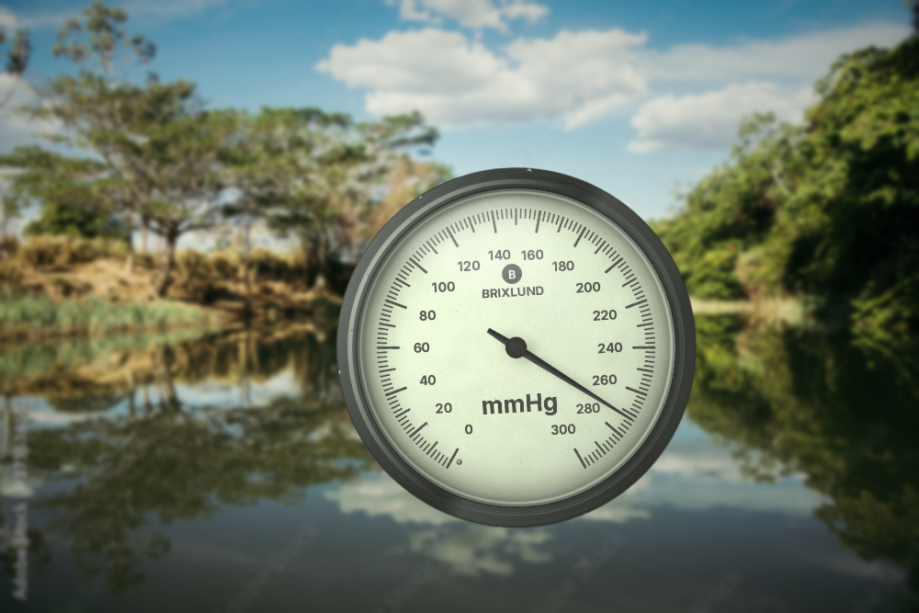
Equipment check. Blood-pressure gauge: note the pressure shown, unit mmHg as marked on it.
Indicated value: 272 mmHg
